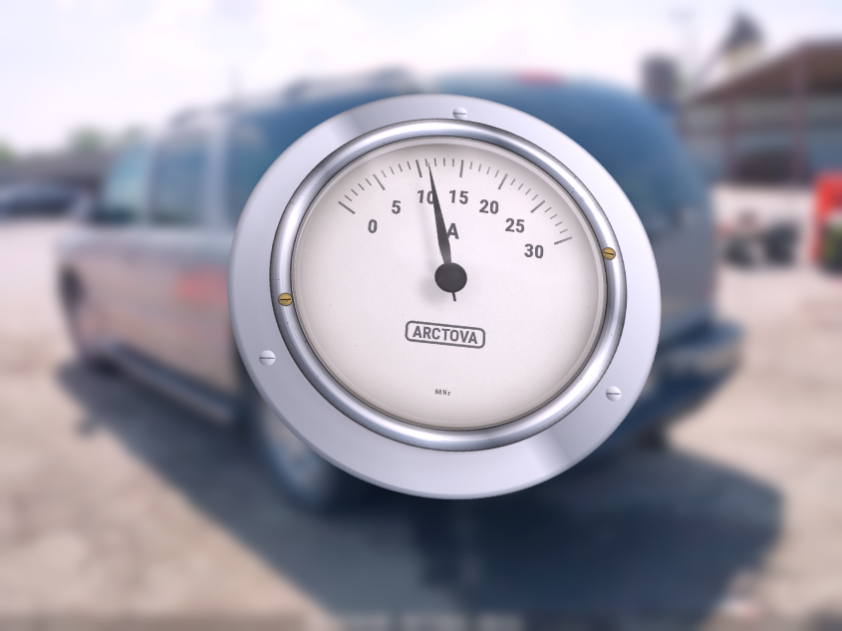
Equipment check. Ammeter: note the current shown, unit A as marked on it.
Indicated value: 11 A
